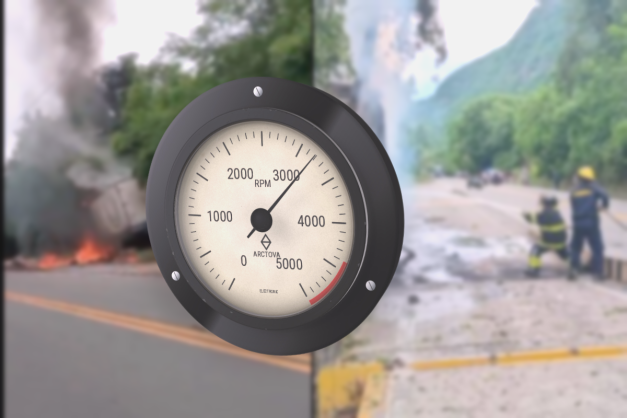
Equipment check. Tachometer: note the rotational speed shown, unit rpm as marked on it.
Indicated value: 3200 rpm
